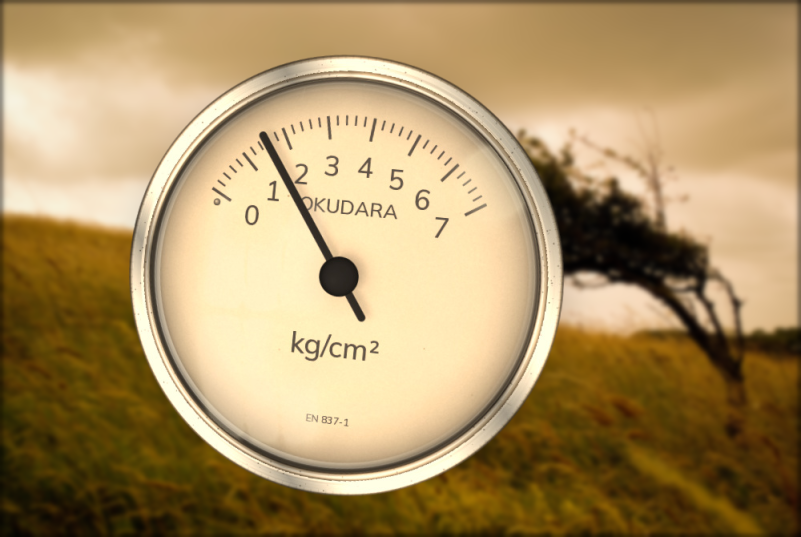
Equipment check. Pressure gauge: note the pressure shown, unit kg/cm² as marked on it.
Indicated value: 1.6 kg/cm²
